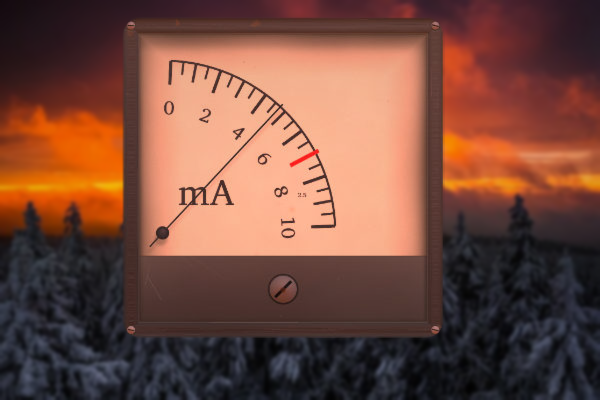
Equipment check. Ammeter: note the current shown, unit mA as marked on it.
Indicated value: 4.75 mA
